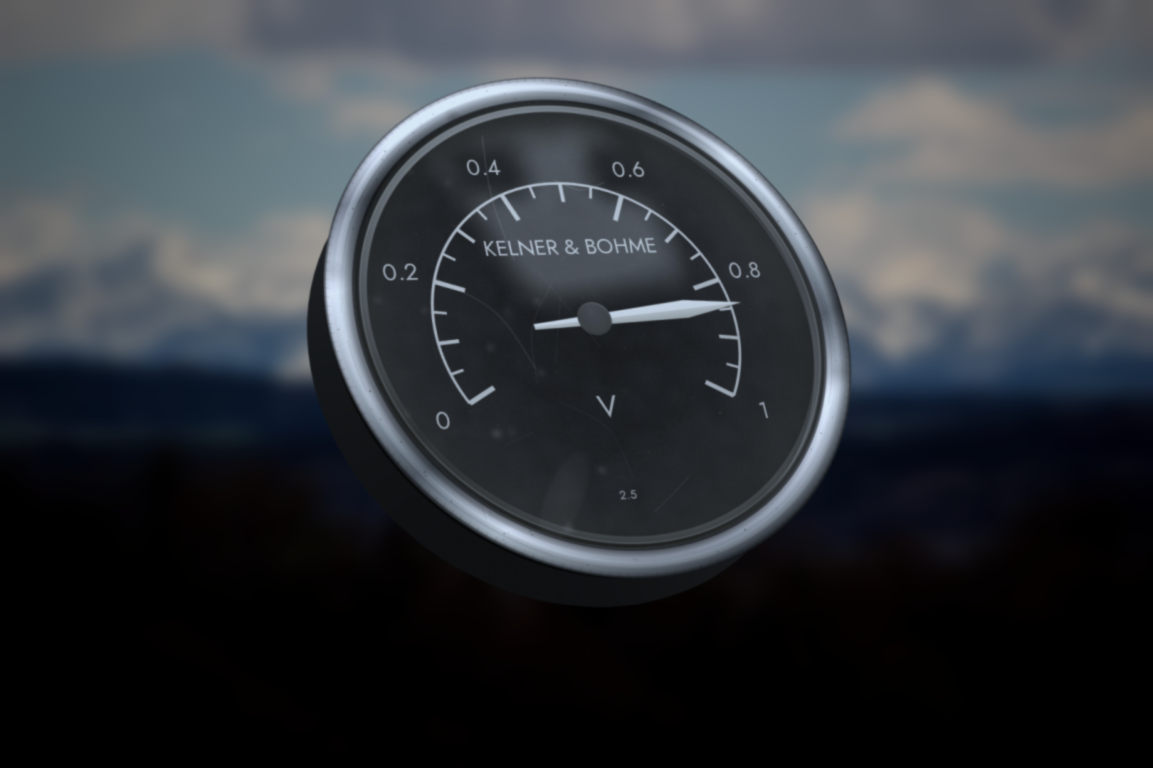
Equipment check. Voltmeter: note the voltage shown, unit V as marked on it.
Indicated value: 0.85 V
